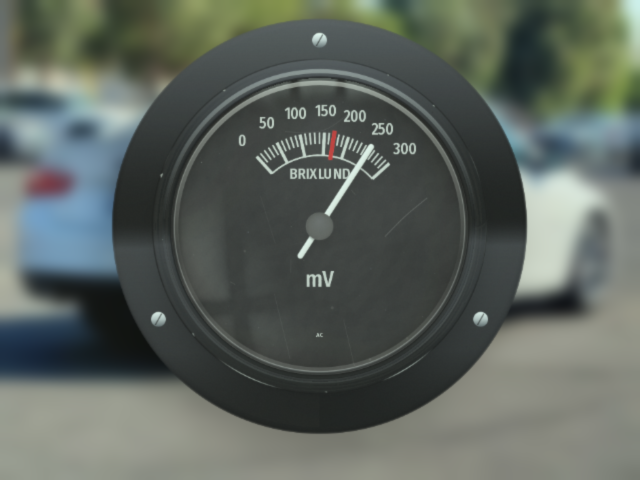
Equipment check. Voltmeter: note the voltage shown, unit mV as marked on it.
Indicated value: 250 mV
